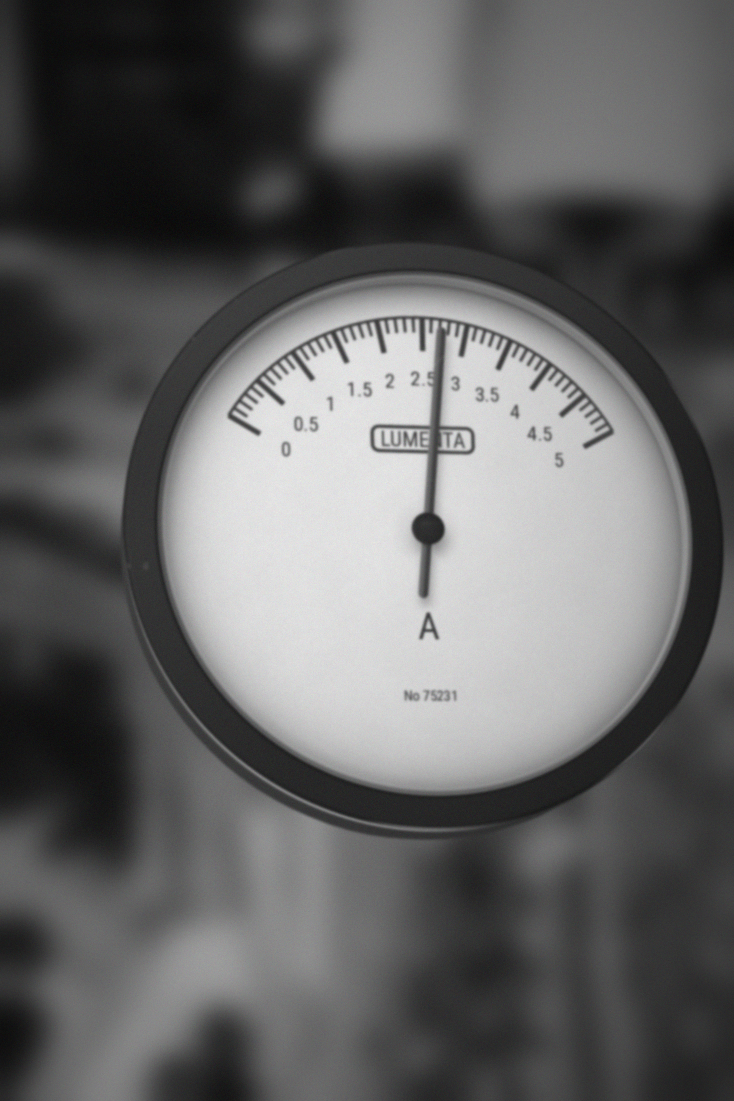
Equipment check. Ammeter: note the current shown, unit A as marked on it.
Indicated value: 2.7 A
